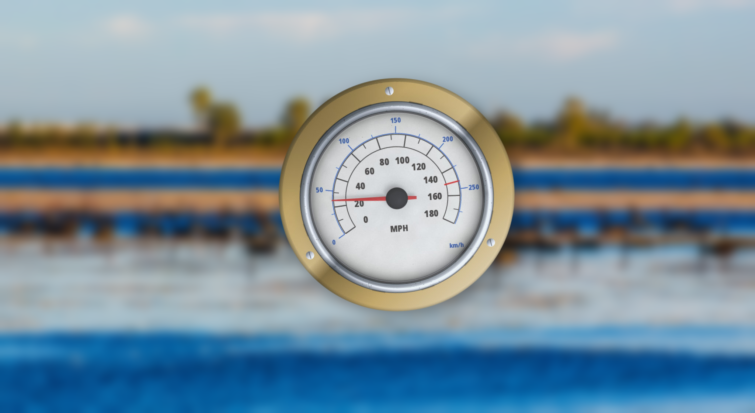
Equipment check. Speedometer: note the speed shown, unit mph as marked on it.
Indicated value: 25 mph
